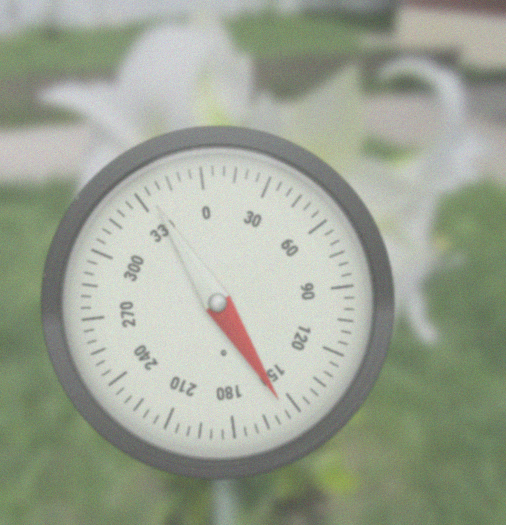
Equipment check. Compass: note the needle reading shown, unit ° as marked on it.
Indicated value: 155 °
